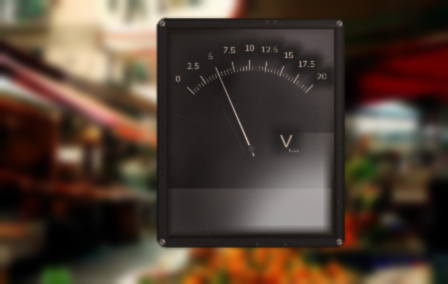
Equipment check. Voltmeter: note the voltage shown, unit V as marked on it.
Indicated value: 5 V
